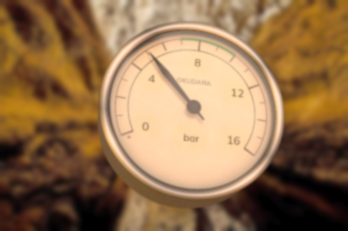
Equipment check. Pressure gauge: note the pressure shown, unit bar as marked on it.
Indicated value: 5 bar
